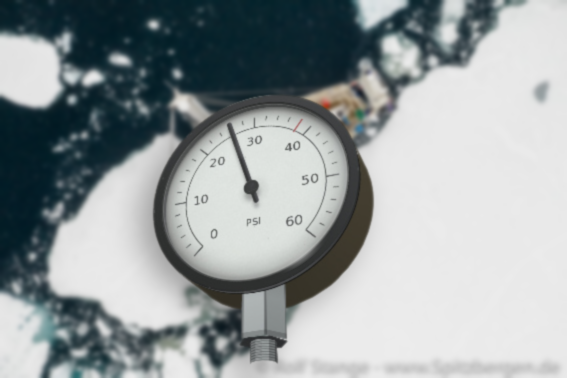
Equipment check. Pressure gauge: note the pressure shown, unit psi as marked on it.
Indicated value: 26 psi
